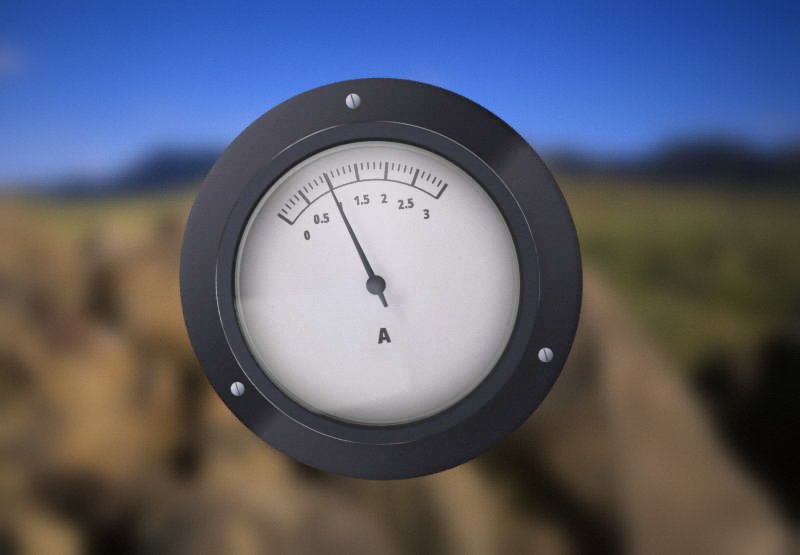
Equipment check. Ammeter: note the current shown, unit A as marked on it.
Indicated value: 1 A
